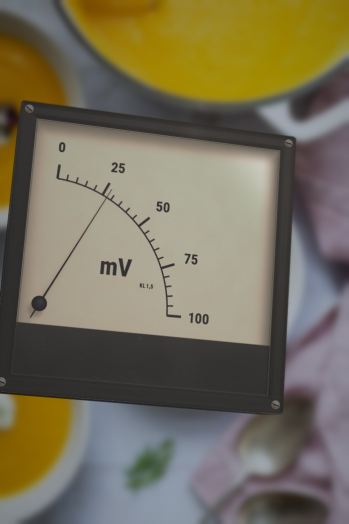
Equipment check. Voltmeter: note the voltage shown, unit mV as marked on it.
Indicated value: 27.5 mV
